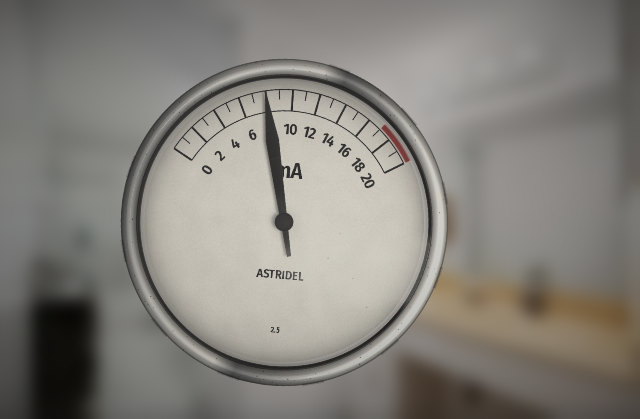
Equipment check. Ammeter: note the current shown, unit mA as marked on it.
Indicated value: 8 mA
